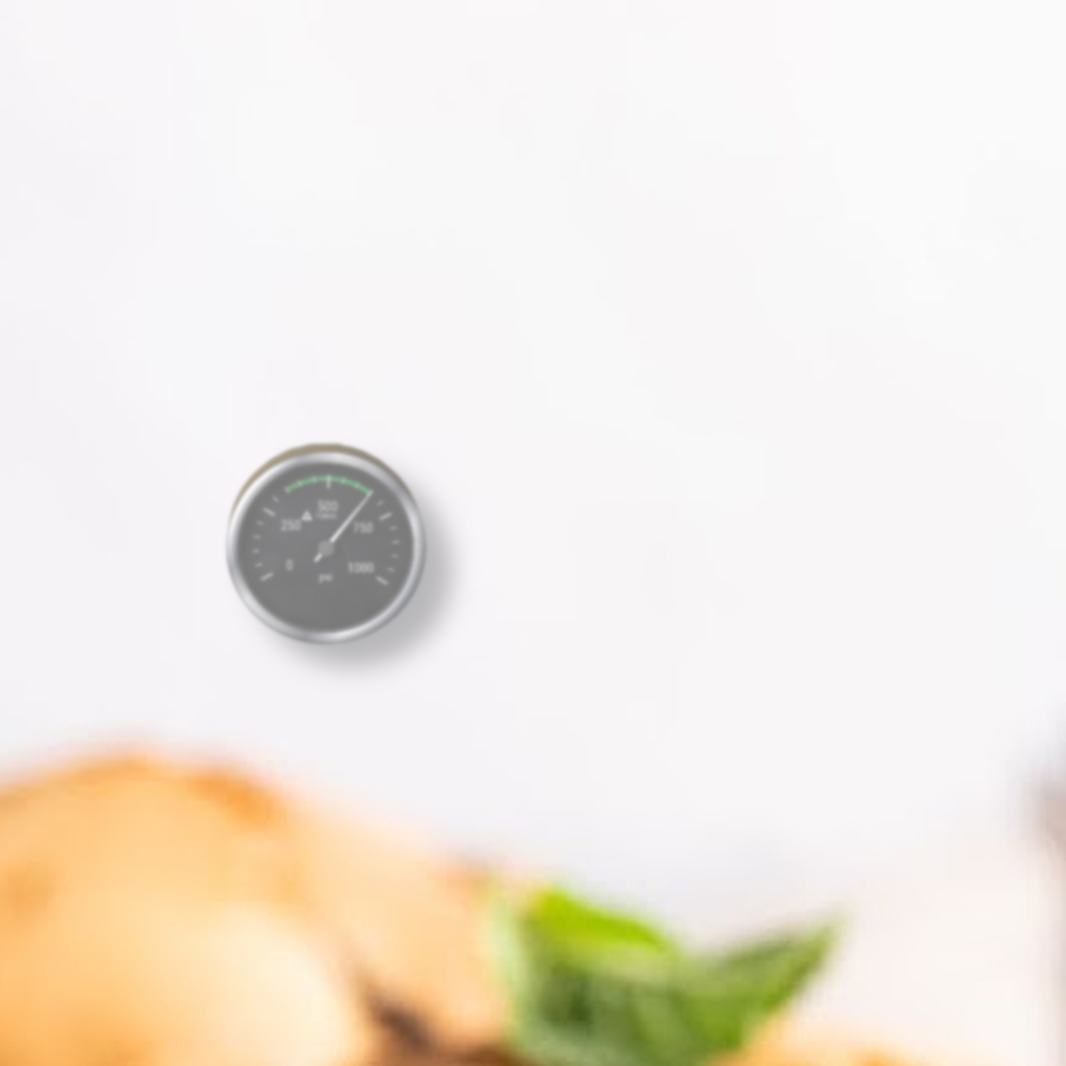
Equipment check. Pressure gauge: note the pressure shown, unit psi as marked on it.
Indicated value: 650 psi
